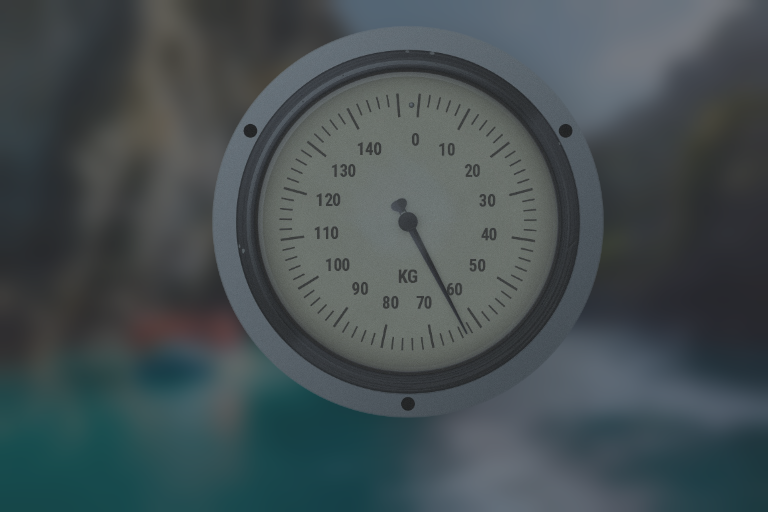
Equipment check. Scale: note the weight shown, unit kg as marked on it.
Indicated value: 63 kg
